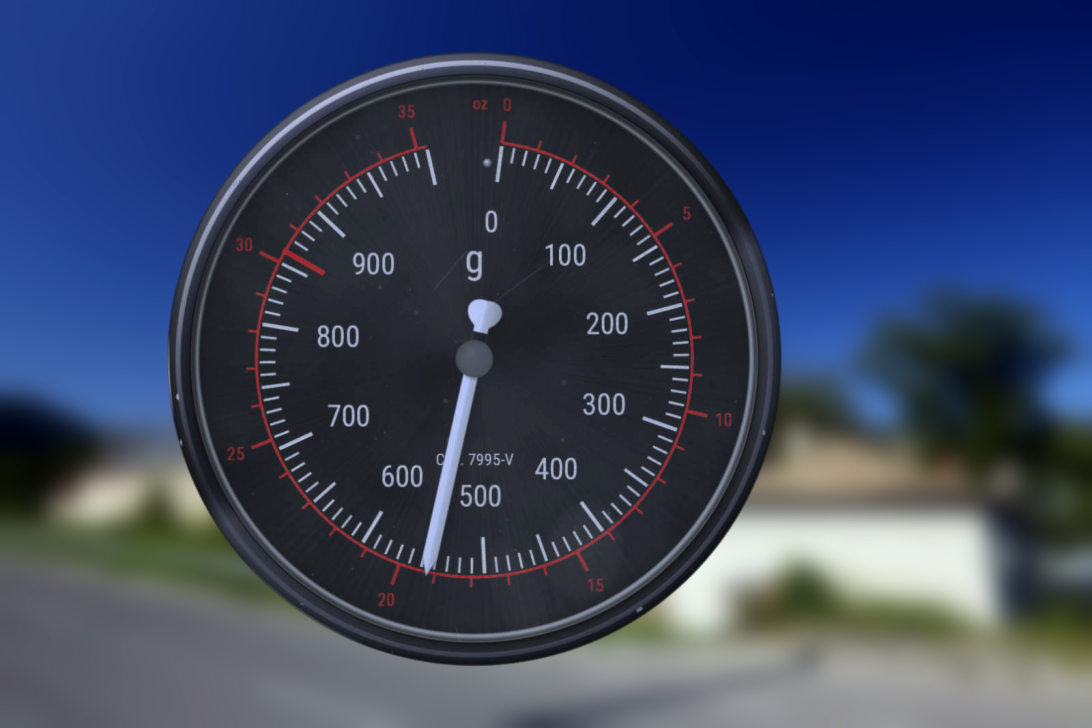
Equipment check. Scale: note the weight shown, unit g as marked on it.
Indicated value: 545 g
